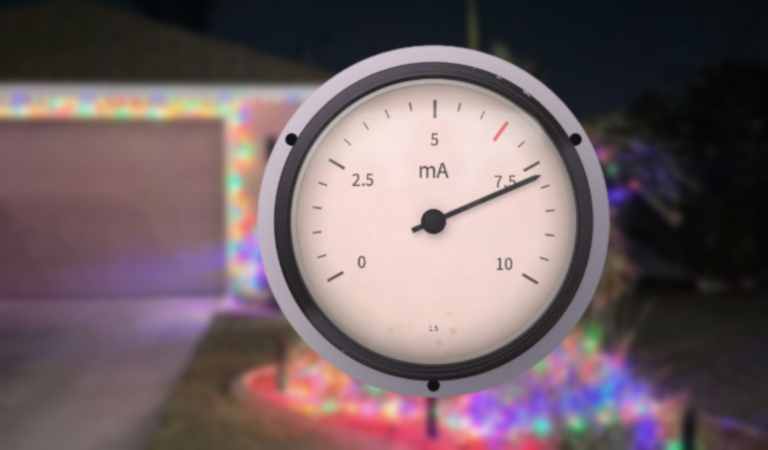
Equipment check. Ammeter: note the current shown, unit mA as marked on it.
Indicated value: 7.75 mA
